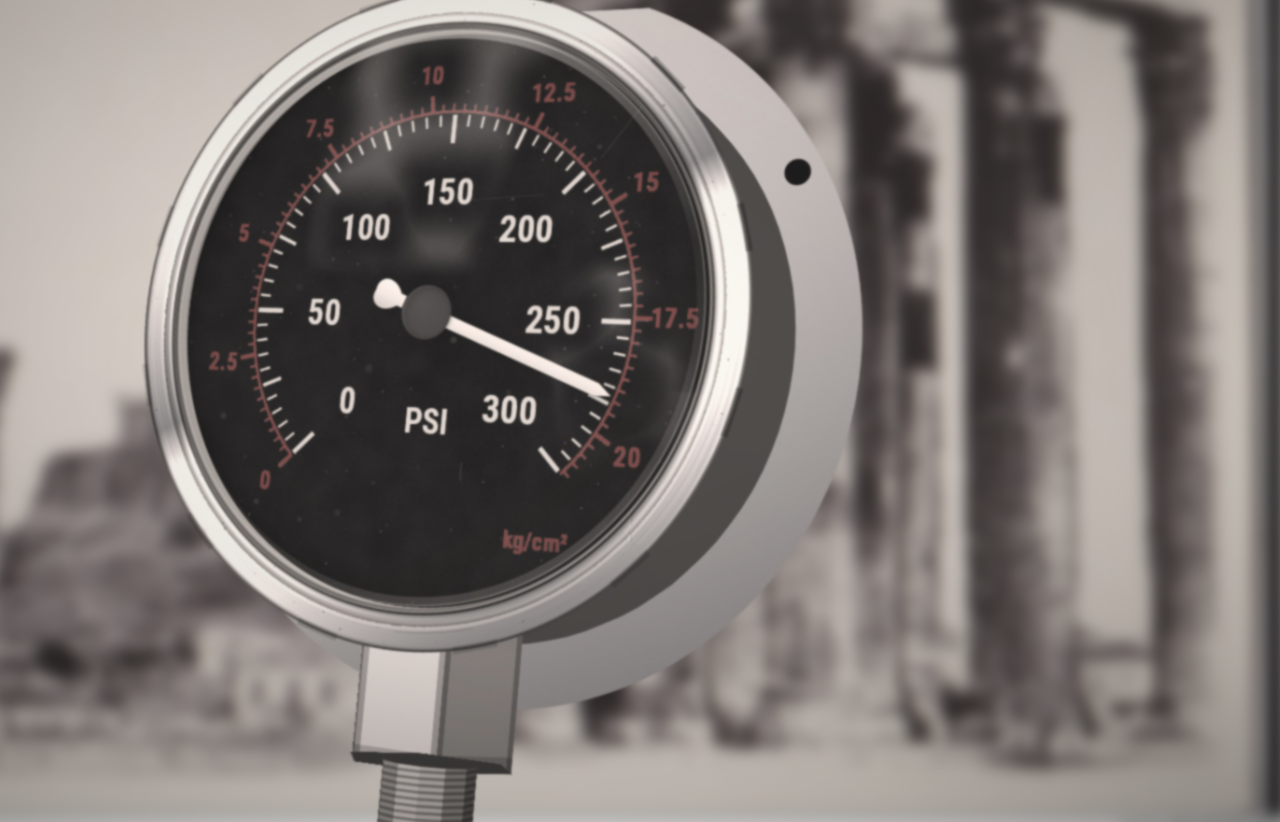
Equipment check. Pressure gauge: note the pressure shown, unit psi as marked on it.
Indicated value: 272.5 psi
